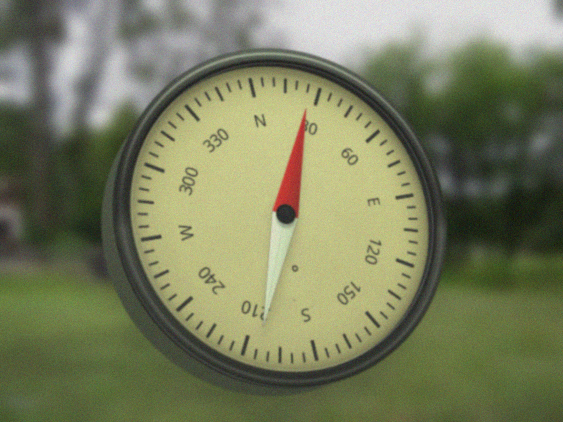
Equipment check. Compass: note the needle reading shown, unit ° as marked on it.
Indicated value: 25 °
